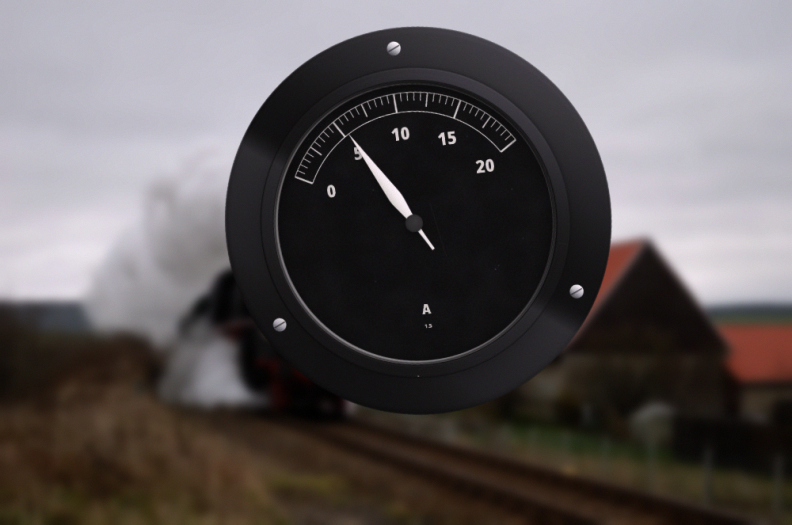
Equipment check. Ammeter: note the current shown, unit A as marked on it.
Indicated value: 5.5 A
